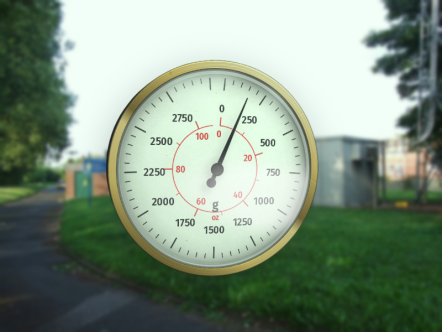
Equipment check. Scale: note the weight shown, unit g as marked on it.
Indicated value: 150 g
